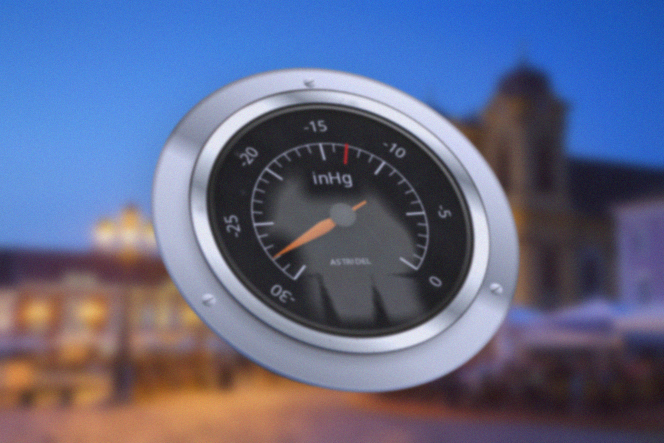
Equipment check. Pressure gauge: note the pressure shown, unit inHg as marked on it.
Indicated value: -28 inHg
